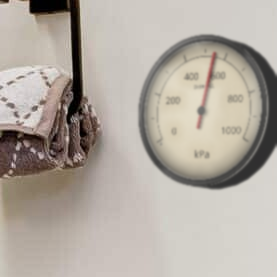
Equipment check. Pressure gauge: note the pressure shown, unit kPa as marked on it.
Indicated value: 550 kPa
